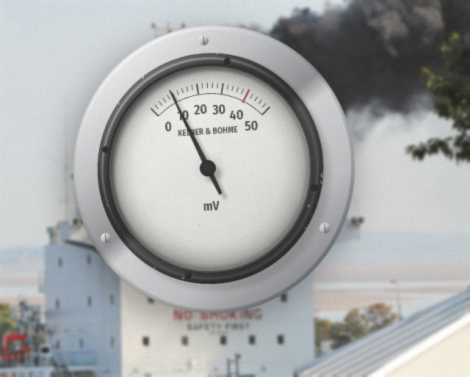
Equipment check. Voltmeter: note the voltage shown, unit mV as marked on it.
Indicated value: 10 mV
